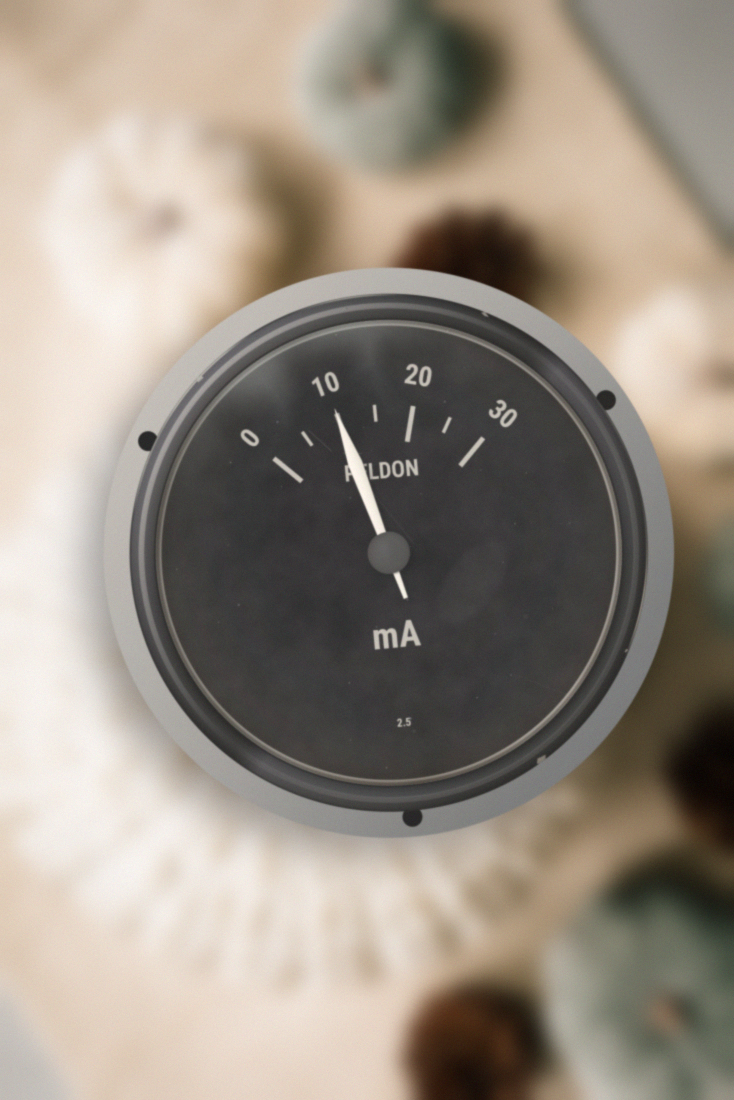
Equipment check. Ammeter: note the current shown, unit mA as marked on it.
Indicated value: 10 mA
